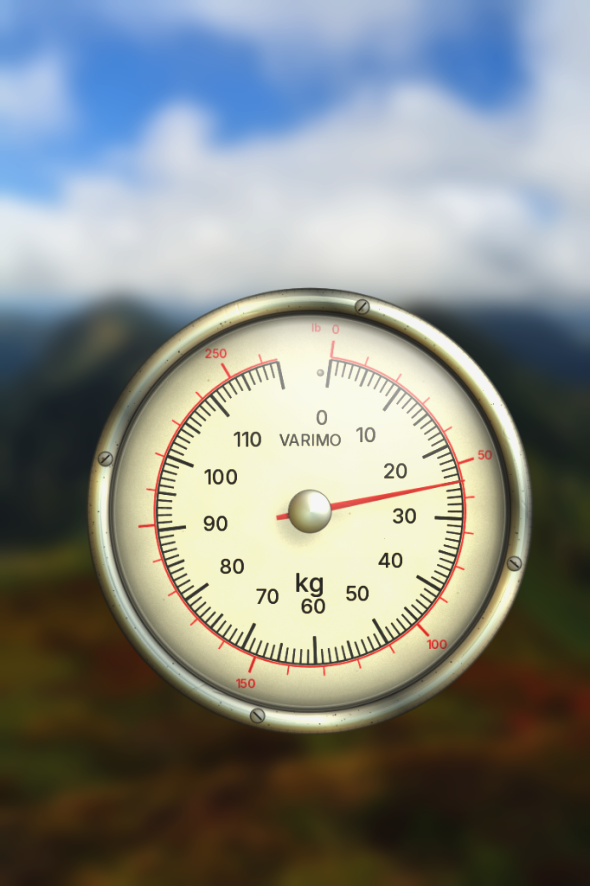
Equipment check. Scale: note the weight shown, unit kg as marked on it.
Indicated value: 25 kg
